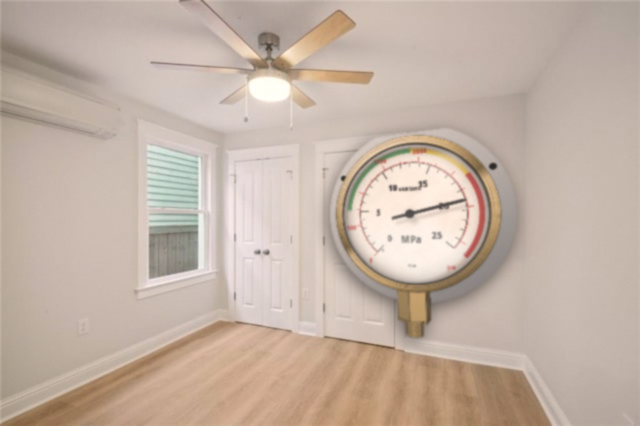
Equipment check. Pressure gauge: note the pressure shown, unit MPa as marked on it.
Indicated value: 20 MPa
